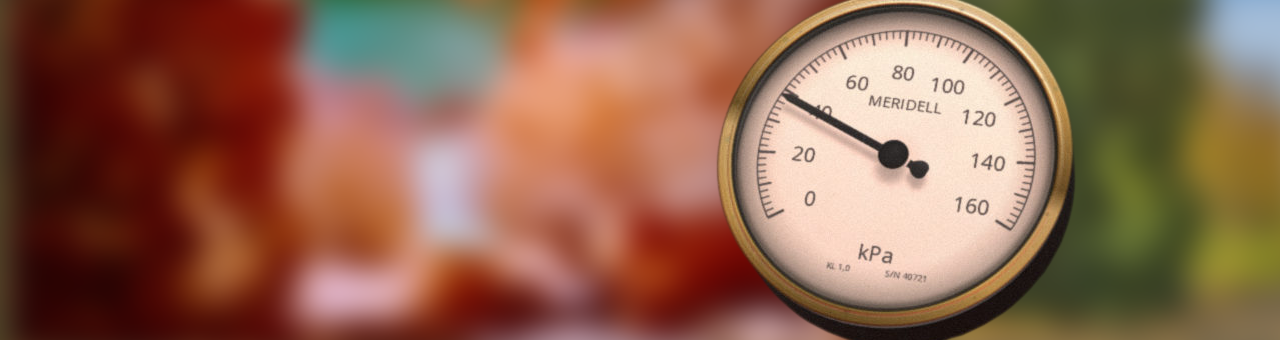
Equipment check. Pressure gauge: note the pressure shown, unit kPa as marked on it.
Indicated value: 38 kPa
